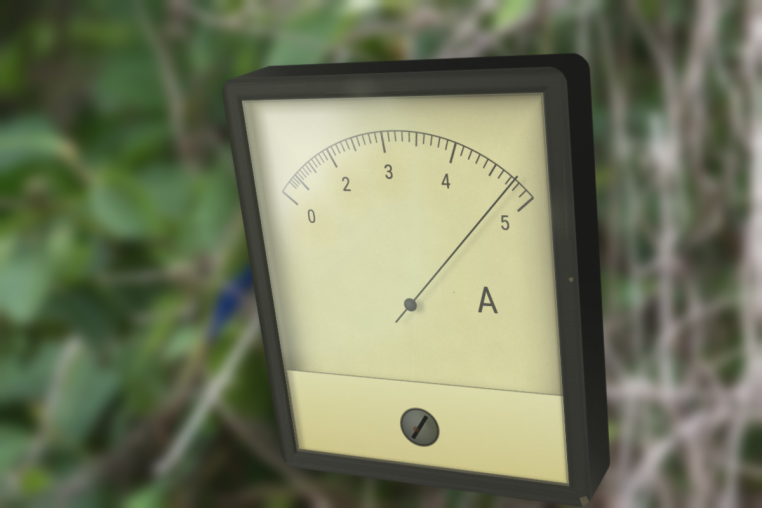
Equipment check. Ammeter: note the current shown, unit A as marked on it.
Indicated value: 4.75 A
